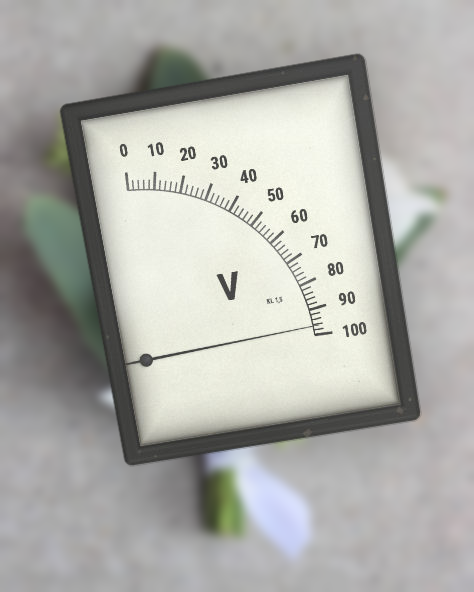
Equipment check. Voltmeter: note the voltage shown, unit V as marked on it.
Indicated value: 96 V
